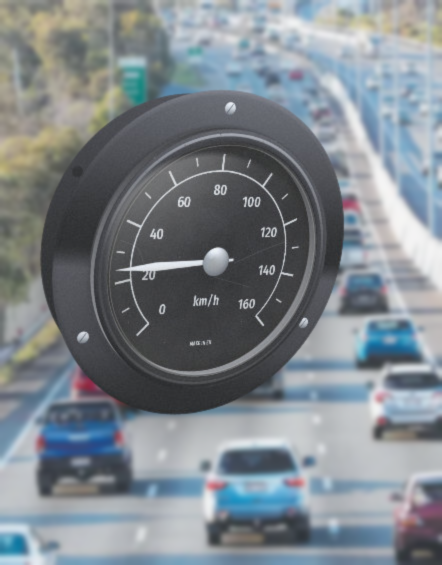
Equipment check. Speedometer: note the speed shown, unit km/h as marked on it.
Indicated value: 25 km/h
